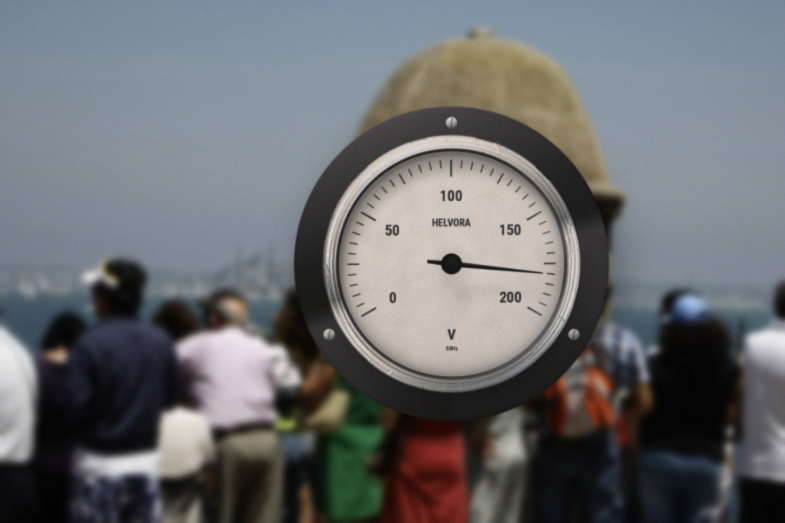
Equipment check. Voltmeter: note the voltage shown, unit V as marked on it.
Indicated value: 180 V
